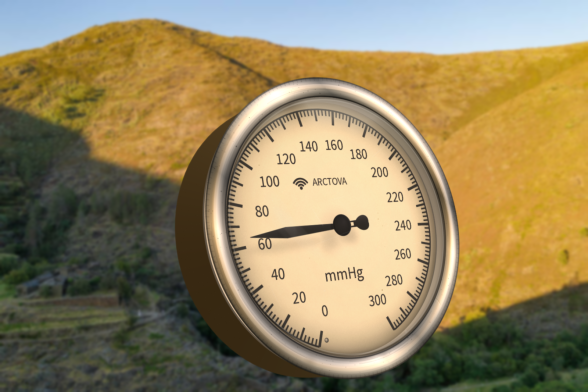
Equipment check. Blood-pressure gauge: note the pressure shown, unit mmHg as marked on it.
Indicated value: 64 mmHg
